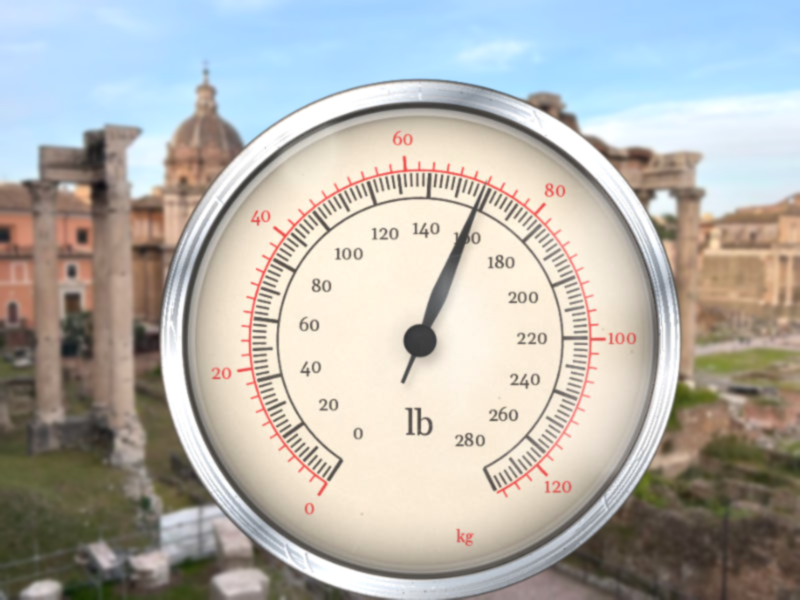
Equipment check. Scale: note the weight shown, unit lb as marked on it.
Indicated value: 158 lb
